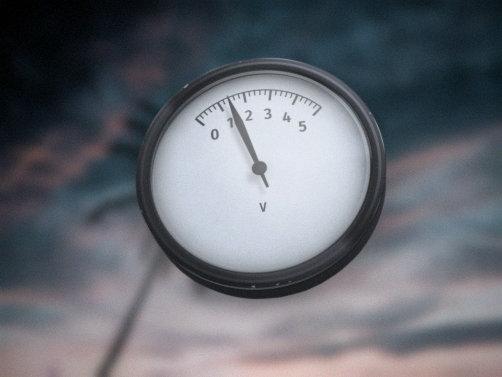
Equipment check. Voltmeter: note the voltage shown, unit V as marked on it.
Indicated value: 1.4 V
